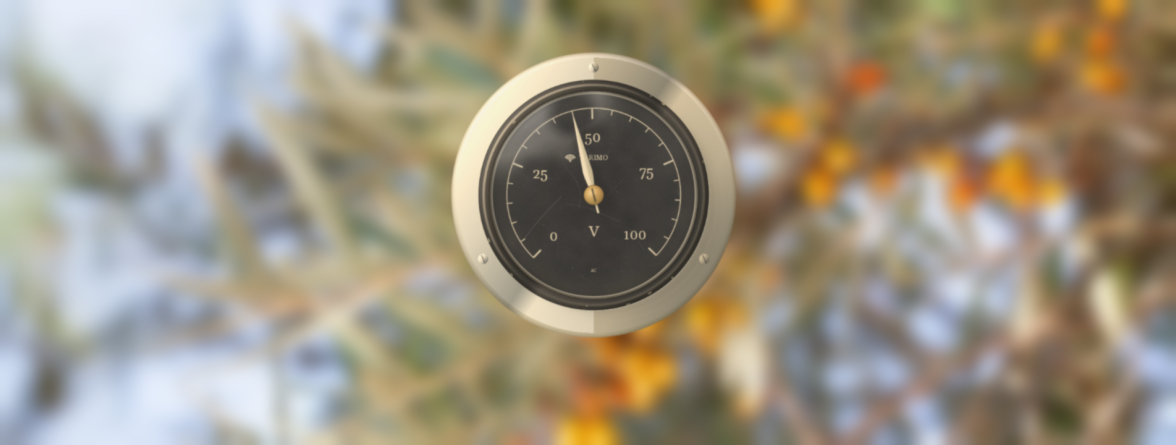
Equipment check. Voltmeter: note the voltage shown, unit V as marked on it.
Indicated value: 45 V
